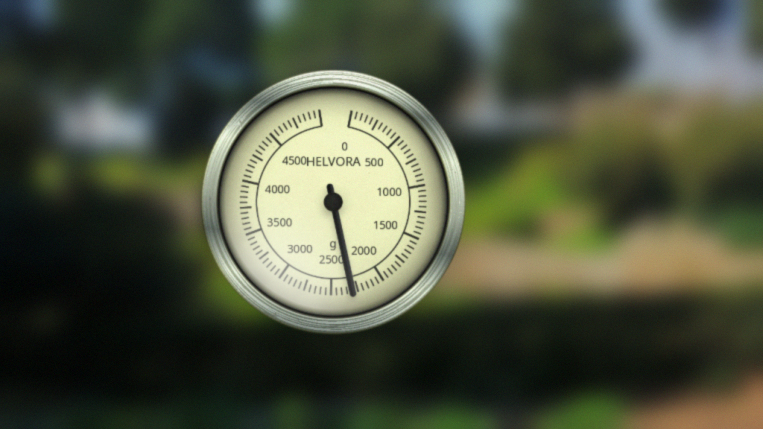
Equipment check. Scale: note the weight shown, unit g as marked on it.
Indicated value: 2300 g
